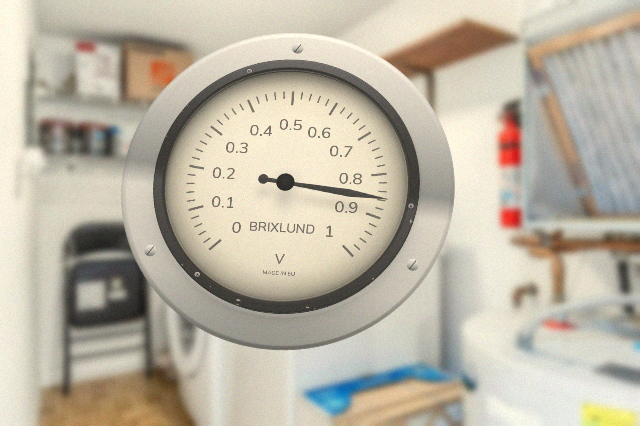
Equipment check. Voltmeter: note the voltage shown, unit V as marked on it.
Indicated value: 0.86 V
